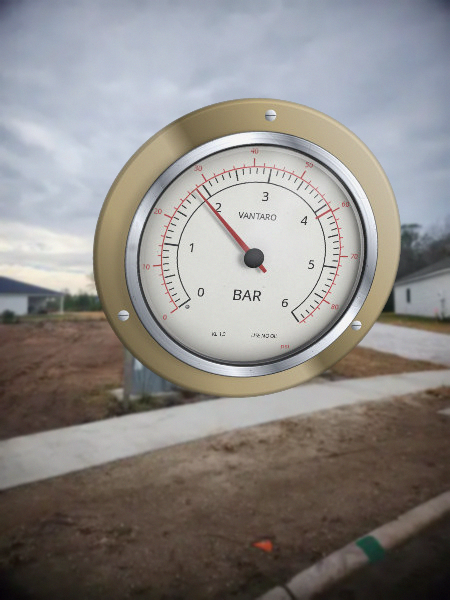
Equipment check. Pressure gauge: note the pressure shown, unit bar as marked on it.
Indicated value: 1.9 bar
